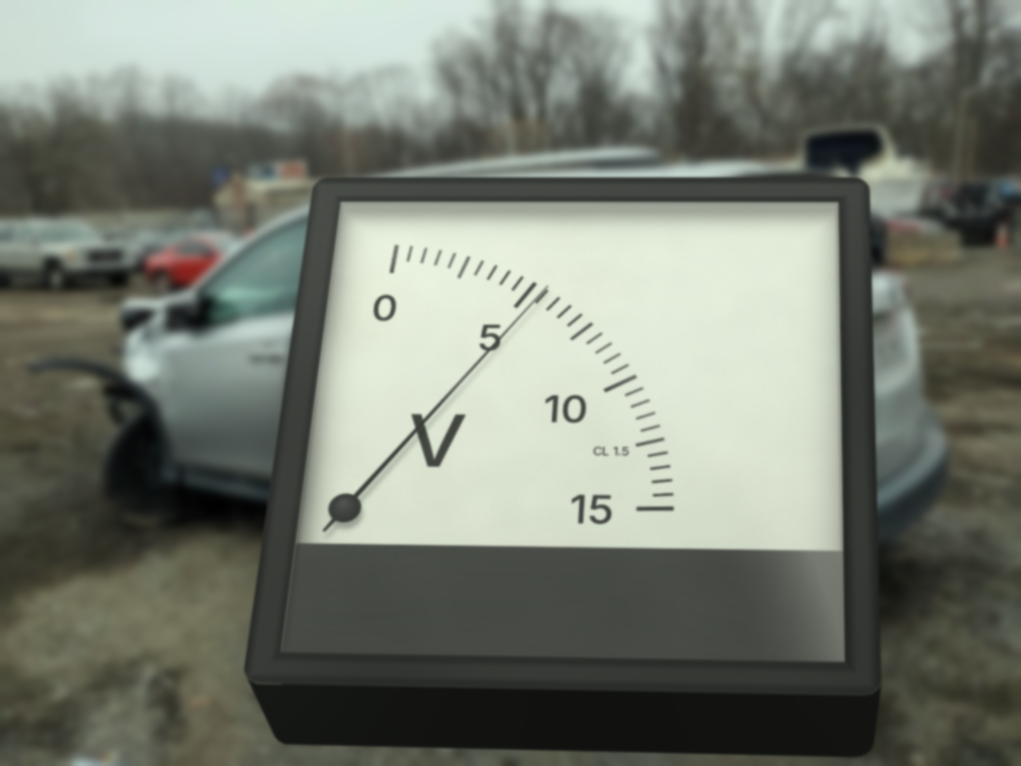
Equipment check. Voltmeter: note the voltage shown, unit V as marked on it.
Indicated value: 5.5 V
